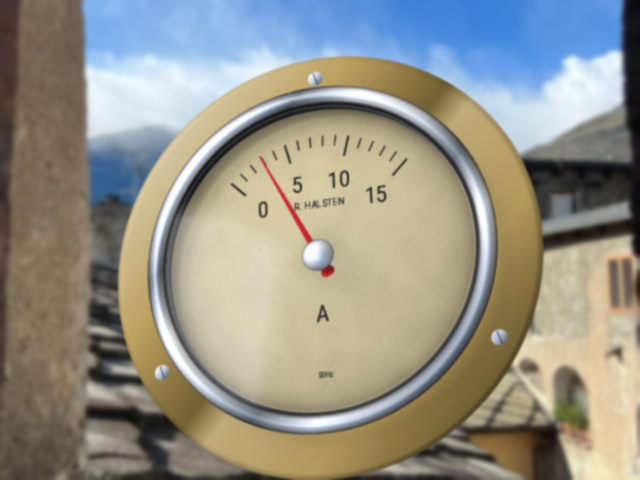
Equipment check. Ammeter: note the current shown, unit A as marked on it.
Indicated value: 3 A
